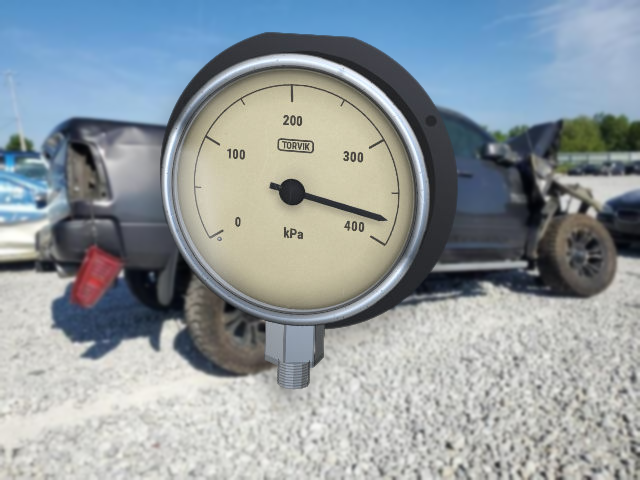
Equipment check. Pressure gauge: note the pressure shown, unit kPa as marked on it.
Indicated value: 375 kPa
